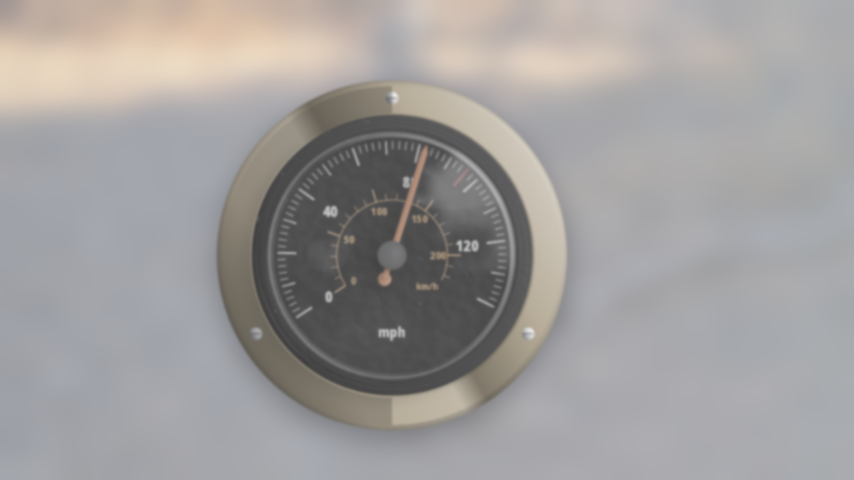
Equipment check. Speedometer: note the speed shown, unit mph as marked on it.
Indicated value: 82 mph
